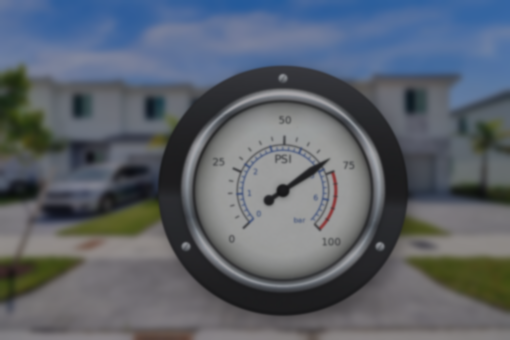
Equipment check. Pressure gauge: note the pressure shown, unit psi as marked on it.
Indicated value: 70 psi
